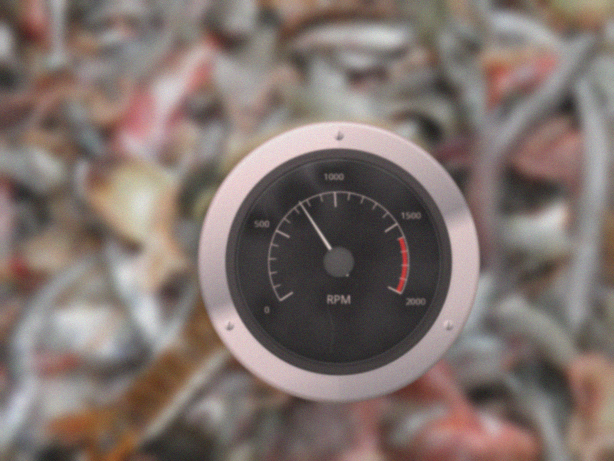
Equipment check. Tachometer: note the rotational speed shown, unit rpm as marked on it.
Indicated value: 750 rpm
